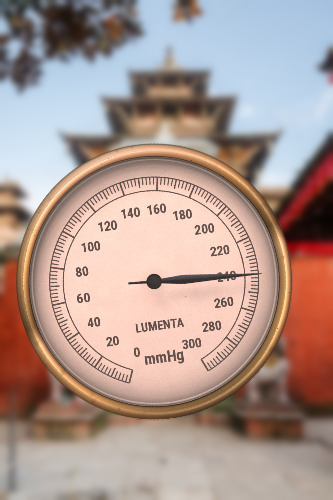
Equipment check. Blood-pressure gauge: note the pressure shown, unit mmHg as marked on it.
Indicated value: 240 mmHg
